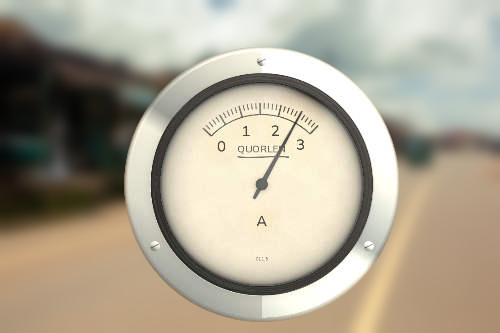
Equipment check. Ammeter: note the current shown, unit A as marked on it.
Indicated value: 2.5 A
